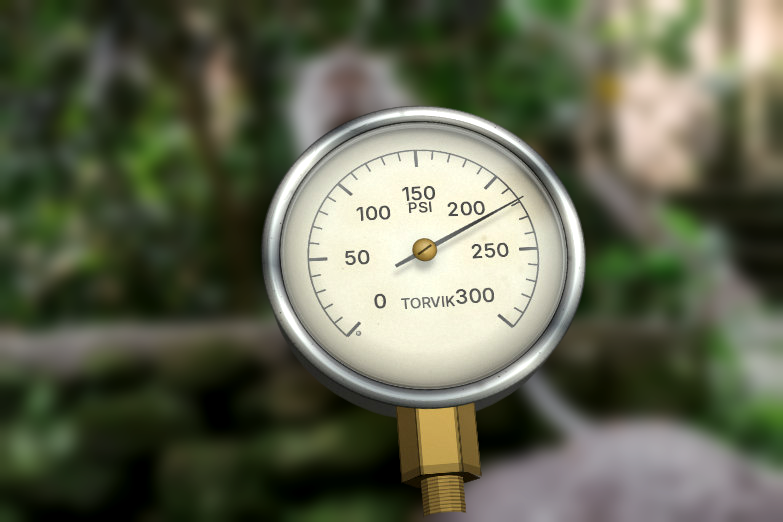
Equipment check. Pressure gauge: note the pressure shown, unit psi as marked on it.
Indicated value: 220 psi
